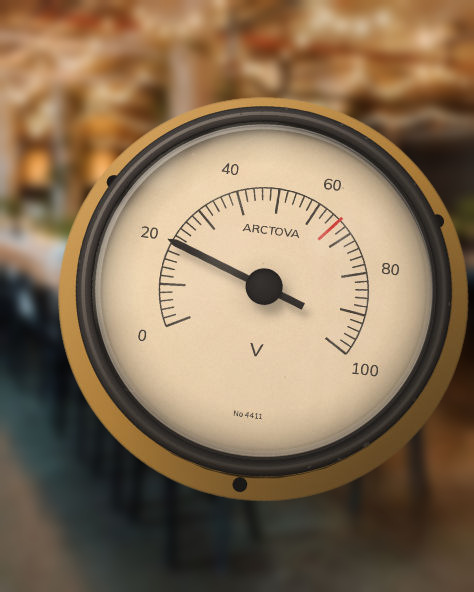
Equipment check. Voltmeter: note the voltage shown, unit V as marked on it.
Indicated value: 20 V
